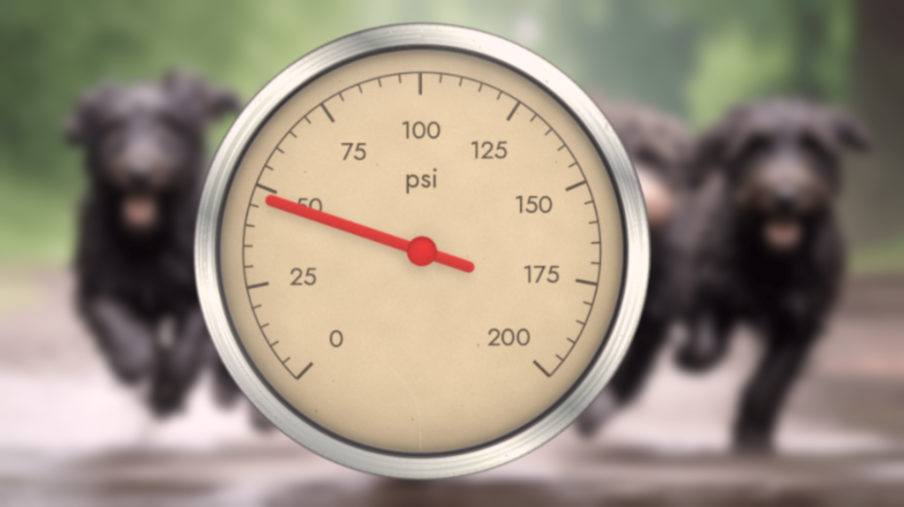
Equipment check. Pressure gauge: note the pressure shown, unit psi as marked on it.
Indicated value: 47.5 psi
